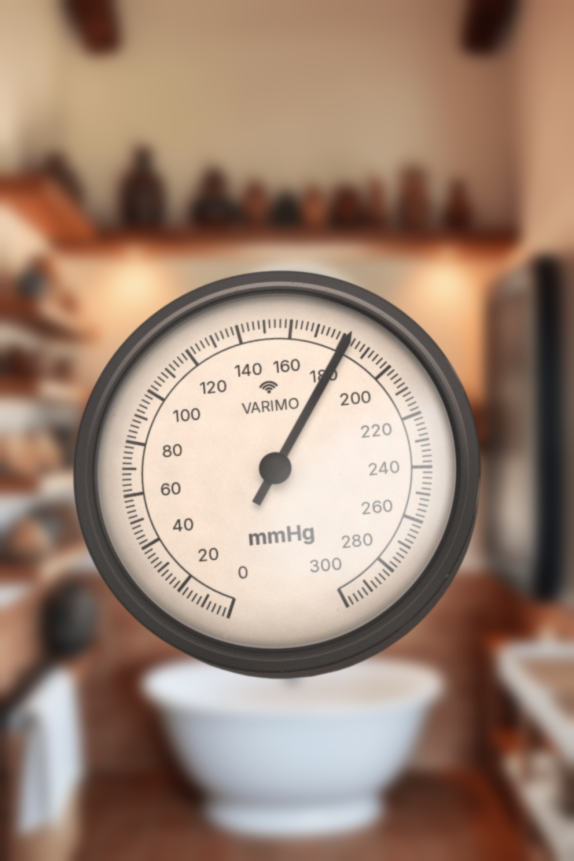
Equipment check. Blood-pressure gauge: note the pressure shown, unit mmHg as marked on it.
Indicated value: 182 mmHg
